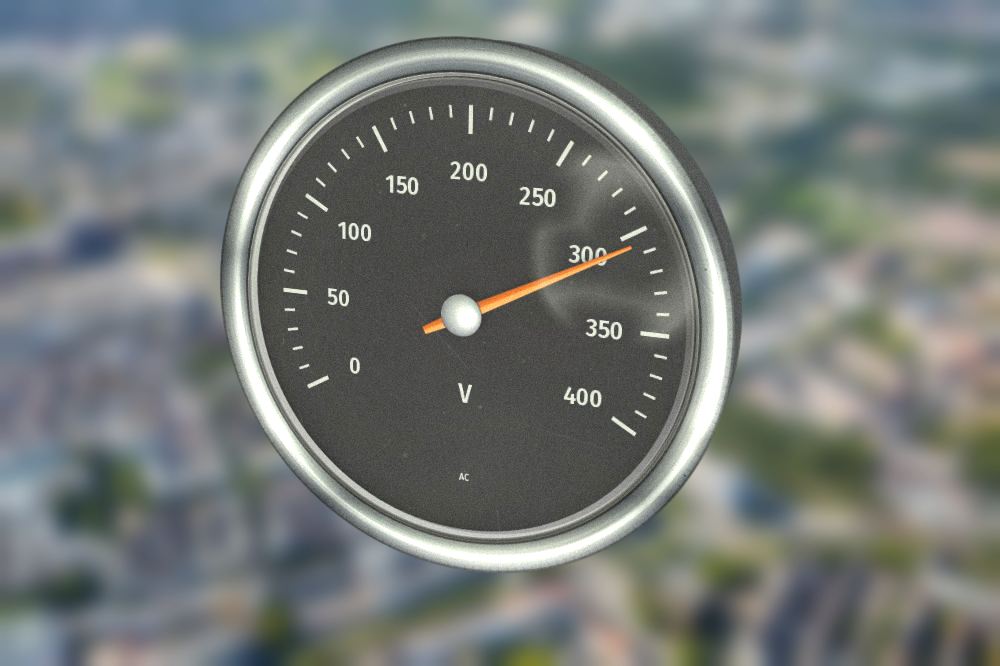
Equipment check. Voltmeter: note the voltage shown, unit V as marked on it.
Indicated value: 305 V
